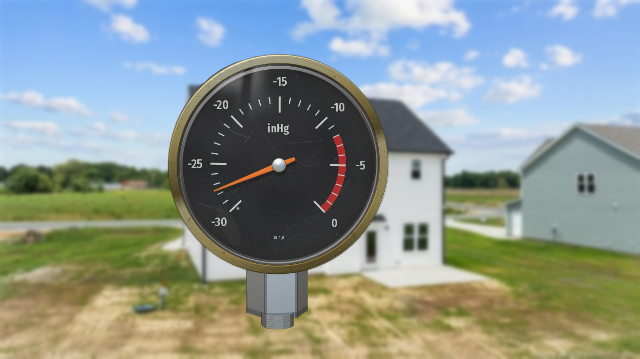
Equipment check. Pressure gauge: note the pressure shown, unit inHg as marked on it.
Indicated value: -27.5 inHg
